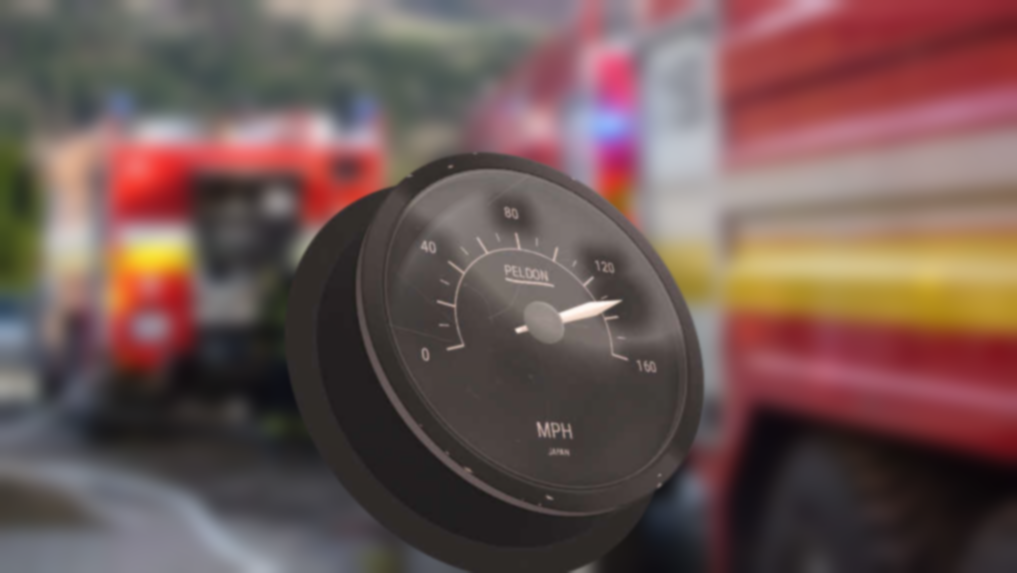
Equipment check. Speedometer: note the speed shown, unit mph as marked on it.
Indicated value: 135 mph
